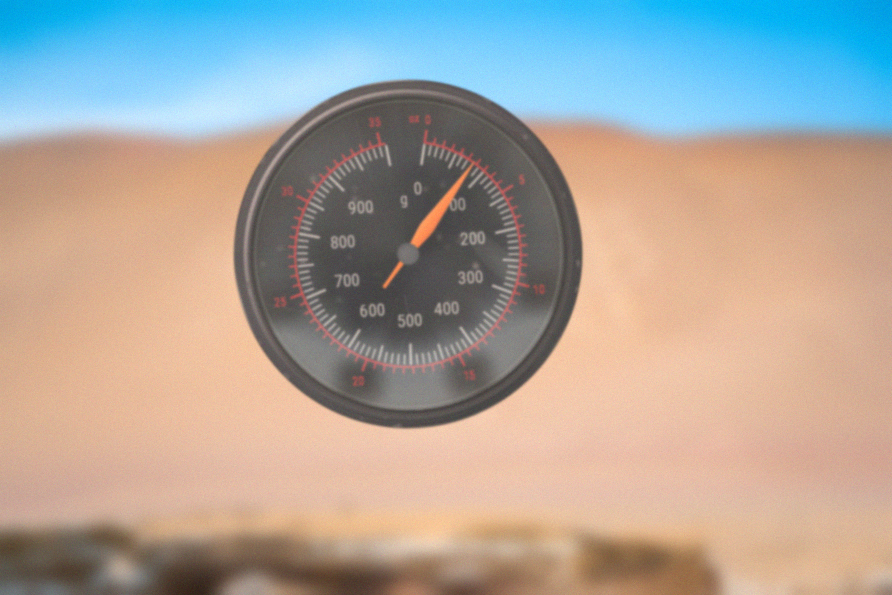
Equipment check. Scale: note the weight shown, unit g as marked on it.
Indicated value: 80 g
